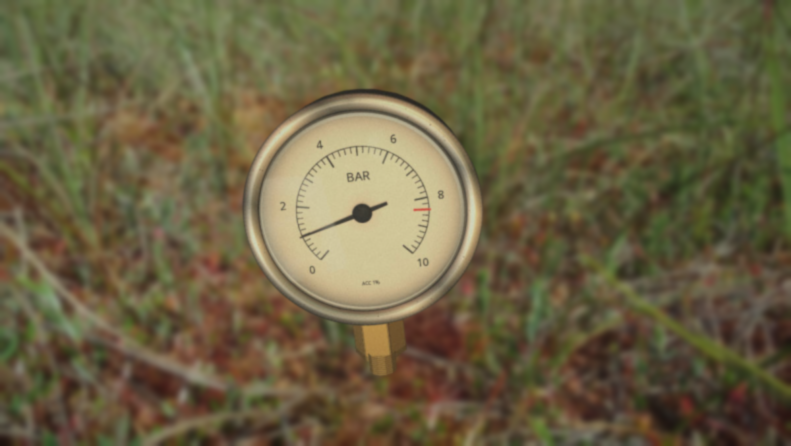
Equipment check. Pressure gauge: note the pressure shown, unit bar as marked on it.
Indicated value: 1 bar
